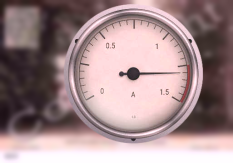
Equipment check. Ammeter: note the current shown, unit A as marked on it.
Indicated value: 1.3 A
